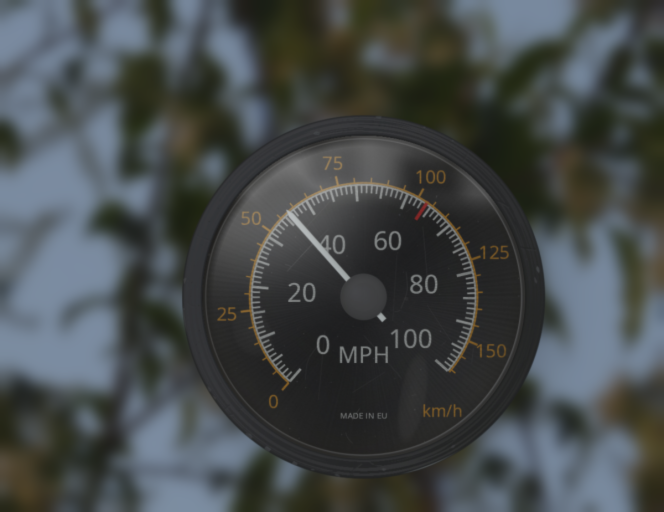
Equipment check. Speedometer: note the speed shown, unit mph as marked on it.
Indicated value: 36 mph
